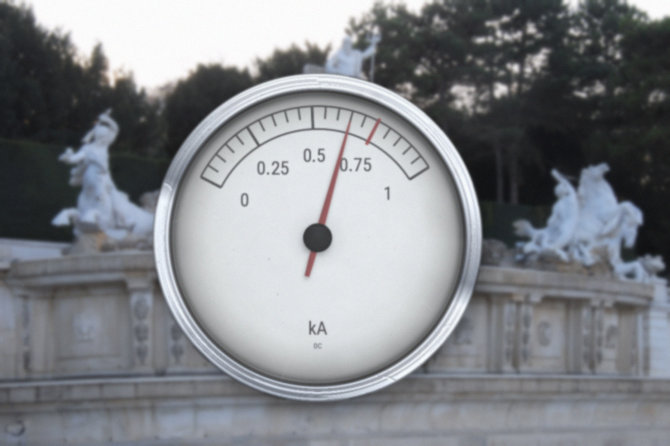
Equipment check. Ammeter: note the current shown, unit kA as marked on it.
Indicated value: 0.65 kA
